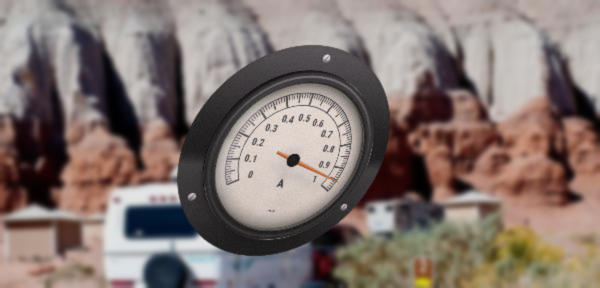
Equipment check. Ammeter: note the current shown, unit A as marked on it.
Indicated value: 0.95 A
